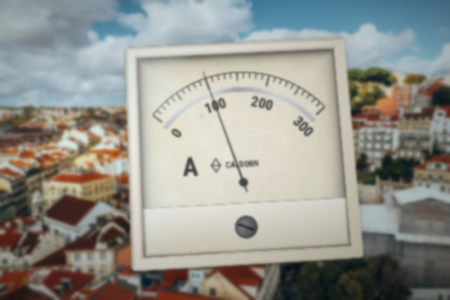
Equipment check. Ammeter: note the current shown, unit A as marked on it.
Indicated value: 100 A
